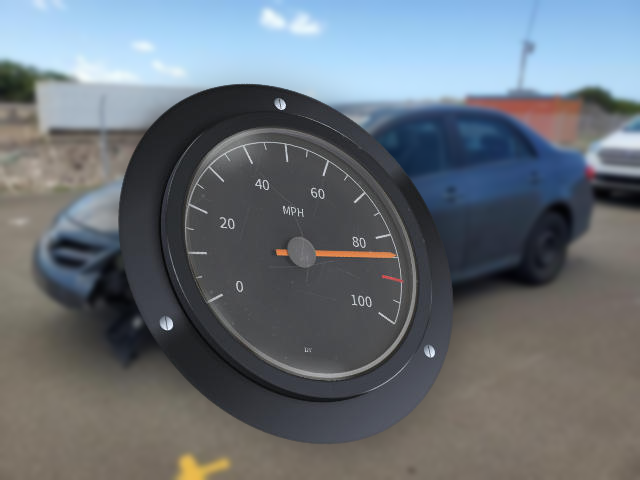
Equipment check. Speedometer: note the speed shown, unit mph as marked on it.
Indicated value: 85 mph
